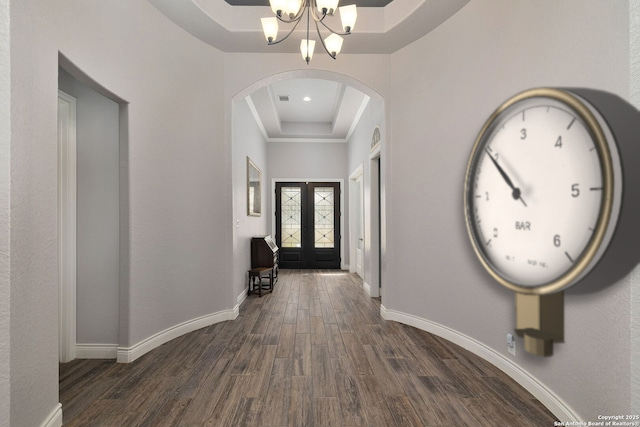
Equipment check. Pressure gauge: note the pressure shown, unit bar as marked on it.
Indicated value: 2 bar
